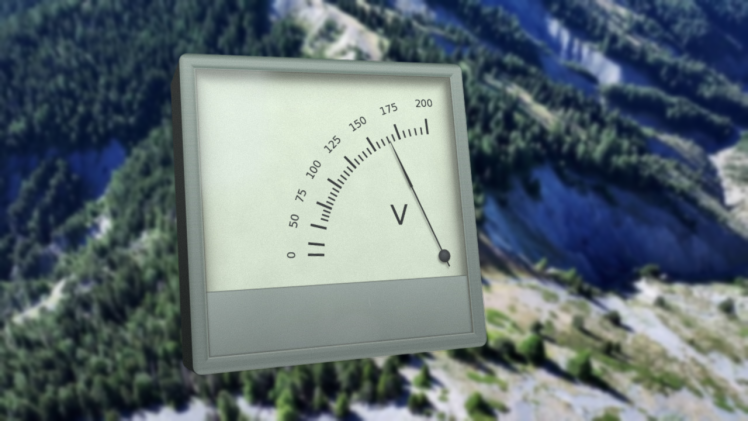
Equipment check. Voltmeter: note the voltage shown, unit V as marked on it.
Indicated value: 165 V
